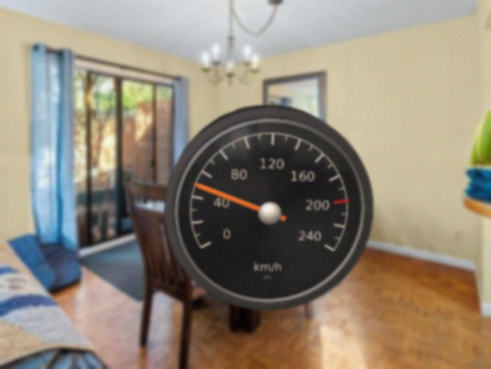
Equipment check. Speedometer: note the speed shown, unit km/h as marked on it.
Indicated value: 50 km/h
